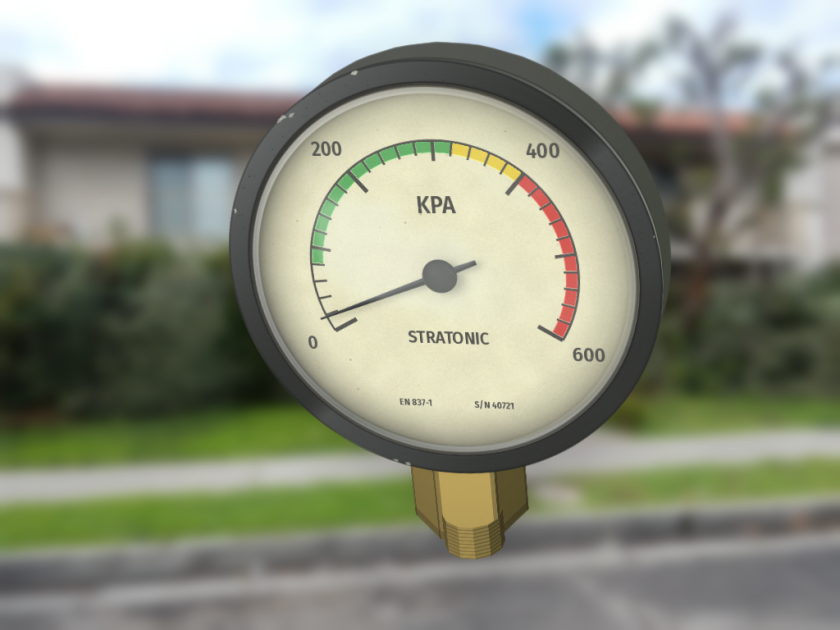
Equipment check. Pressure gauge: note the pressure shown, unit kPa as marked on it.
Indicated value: 20 kPa
